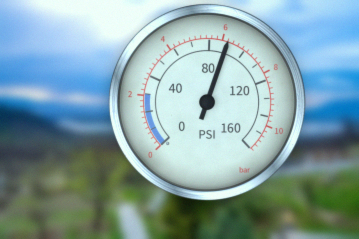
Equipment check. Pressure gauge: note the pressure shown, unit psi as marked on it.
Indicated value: 90 psi
